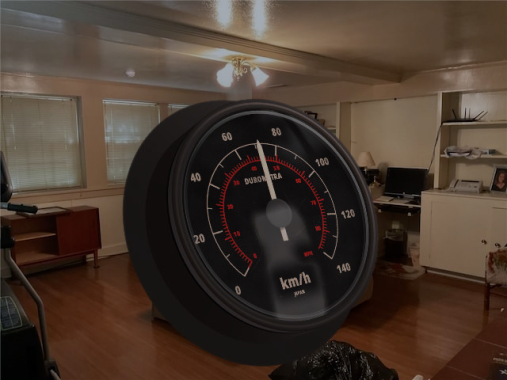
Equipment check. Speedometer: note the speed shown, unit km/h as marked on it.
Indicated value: 70 km/h
